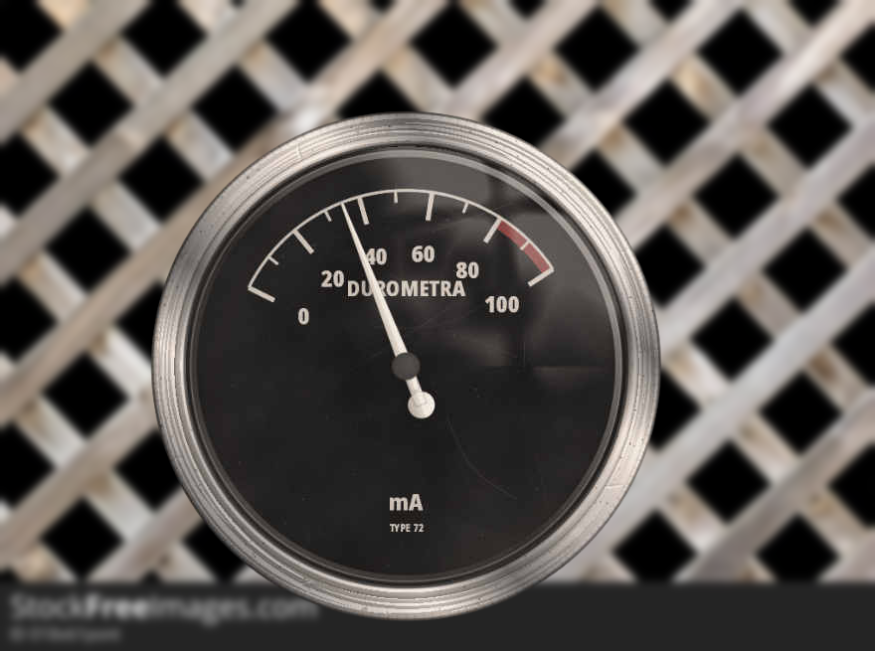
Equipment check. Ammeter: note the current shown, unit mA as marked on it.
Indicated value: 35 mA
